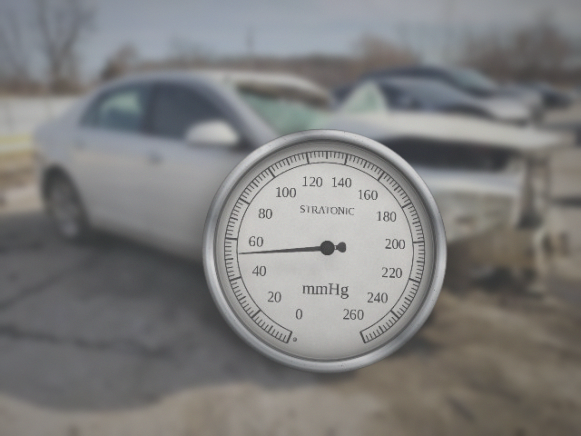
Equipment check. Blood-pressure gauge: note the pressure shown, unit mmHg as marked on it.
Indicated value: 52 mmHg
